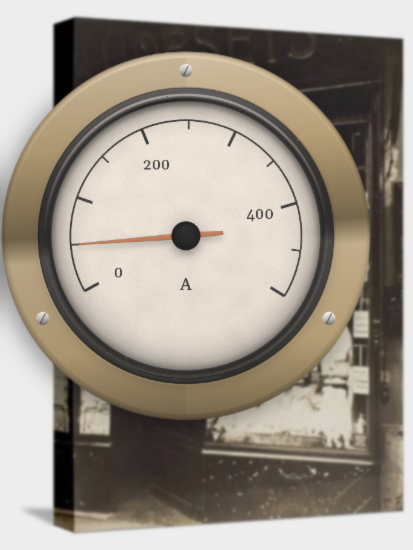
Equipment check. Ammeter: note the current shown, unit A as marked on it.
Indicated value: 50 A
